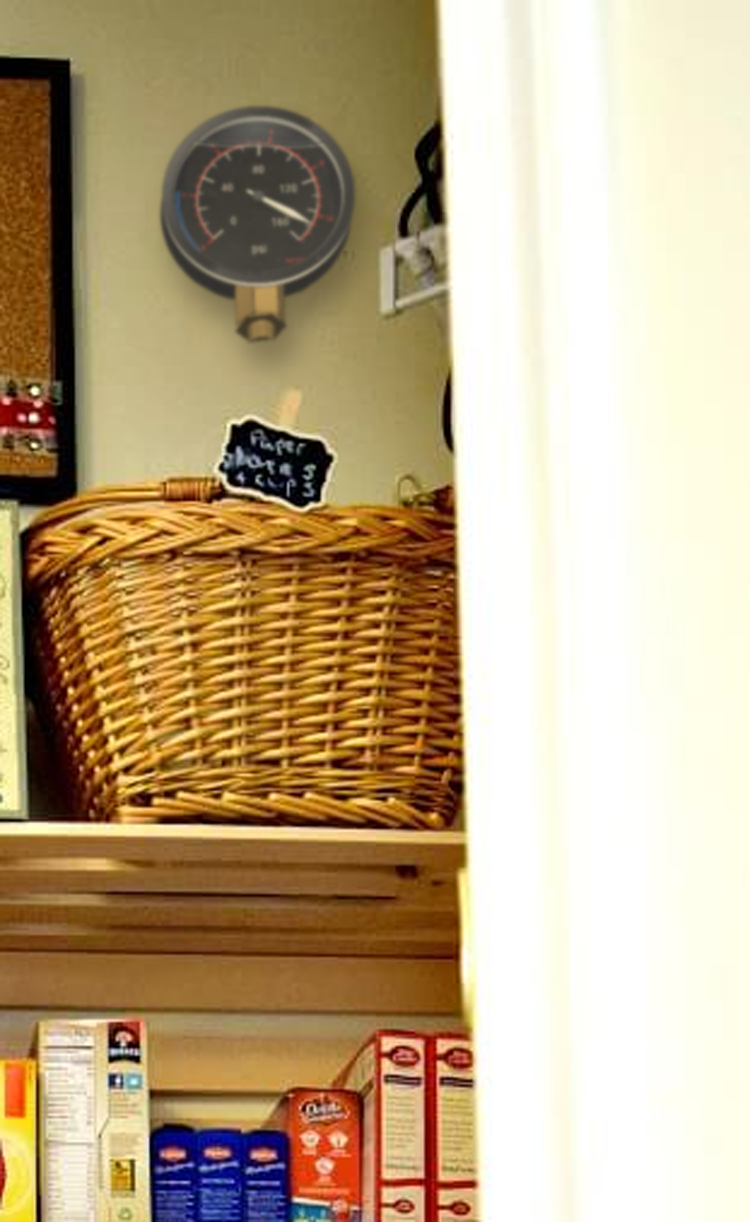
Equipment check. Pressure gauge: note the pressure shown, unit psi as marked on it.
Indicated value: 150 psi
